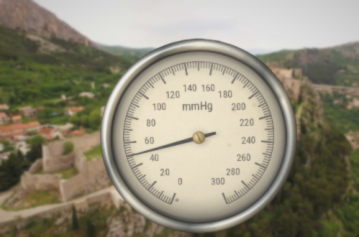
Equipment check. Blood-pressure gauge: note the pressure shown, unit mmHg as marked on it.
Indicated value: 50 mmHg
